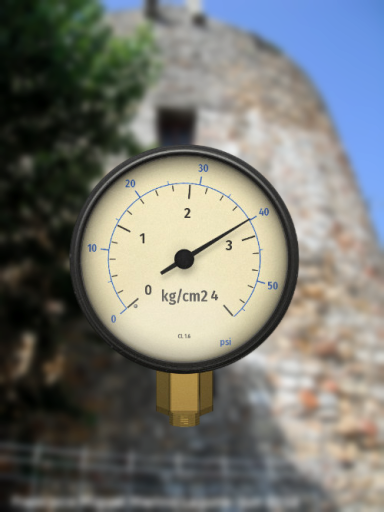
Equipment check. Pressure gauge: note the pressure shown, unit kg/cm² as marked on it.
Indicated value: 2.8 kg/cm²
